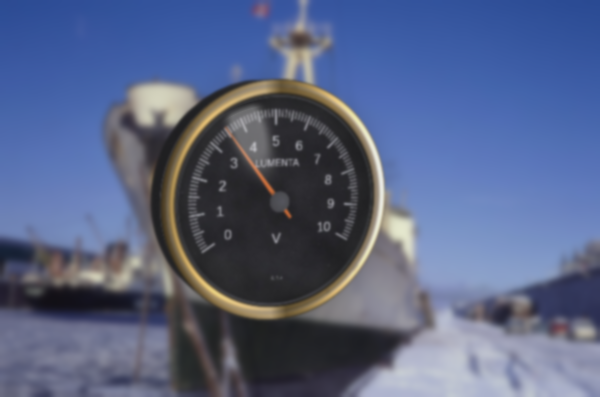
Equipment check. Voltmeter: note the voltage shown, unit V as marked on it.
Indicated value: 3.5 V
